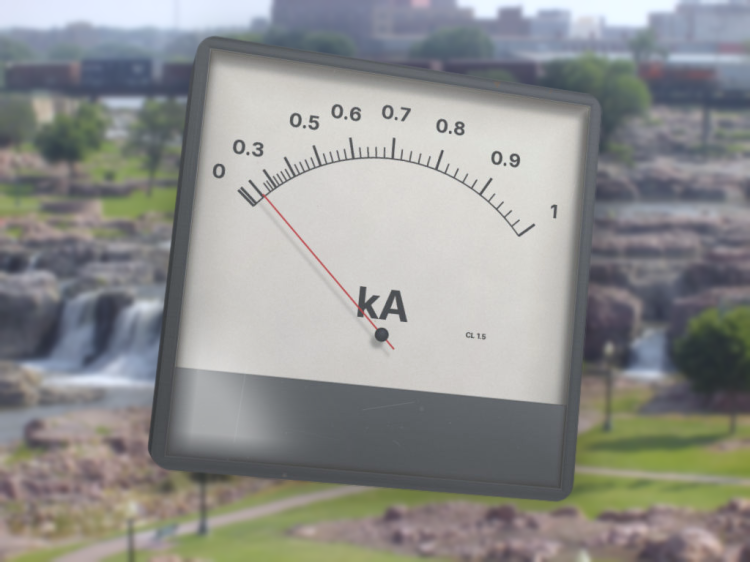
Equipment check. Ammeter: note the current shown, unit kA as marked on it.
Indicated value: 0.2 kA
